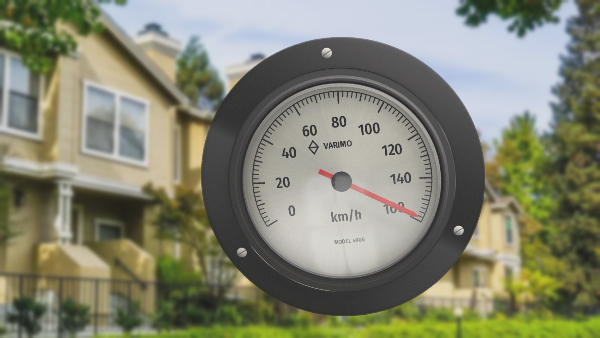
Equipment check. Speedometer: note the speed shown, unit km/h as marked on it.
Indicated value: 158 km/h
